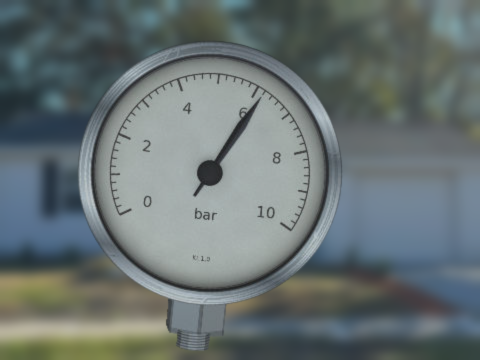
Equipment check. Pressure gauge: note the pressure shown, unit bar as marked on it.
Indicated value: 6.2 bar
